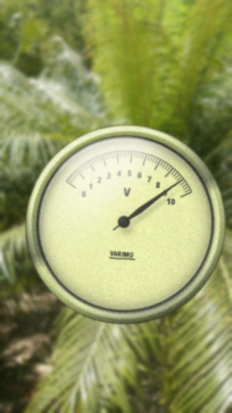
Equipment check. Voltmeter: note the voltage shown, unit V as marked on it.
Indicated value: 9 V
